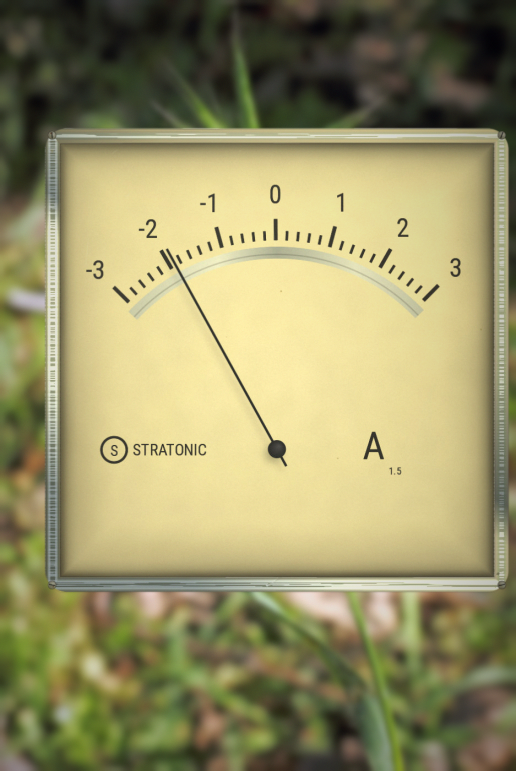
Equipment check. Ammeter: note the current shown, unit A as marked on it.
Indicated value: -1.9 A
